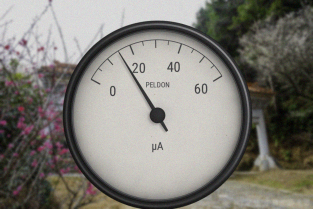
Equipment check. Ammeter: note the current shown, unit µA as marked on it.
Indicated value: 15 µA
